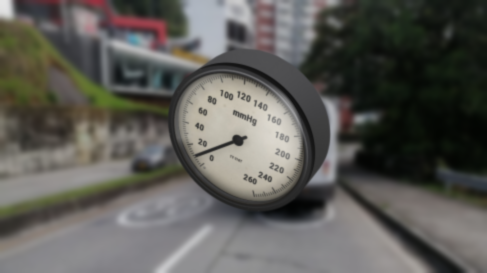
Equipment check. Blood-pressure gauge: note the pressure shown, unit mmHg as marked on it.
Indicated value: 10 mmHg
